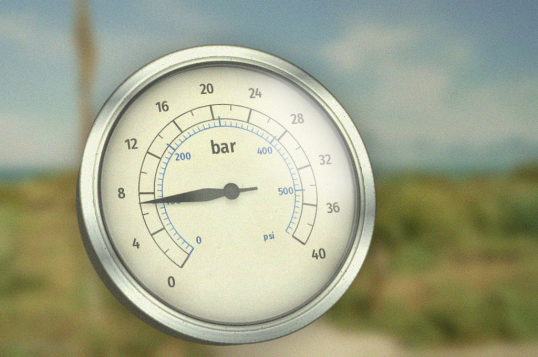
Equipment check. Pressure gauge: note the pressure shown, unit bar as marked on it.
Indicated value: 7 bar
